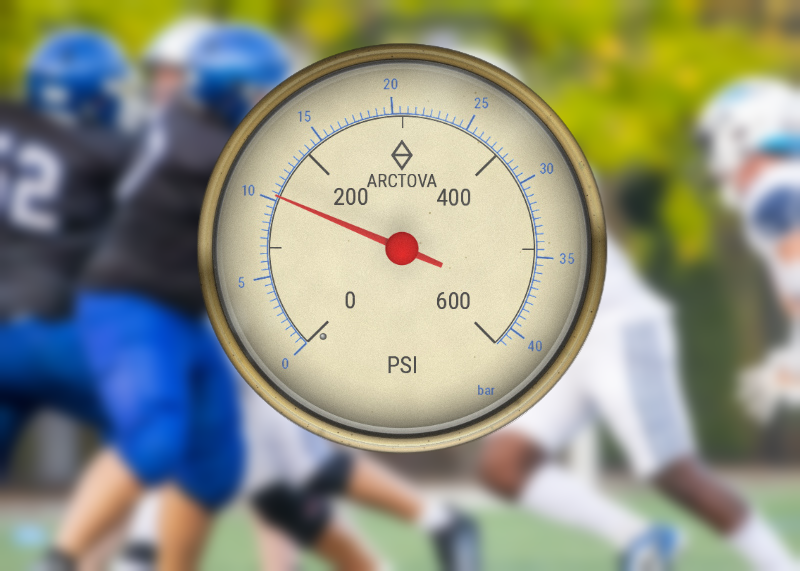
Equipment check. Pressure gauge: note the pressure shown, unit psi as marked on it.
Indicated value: 150 psi
